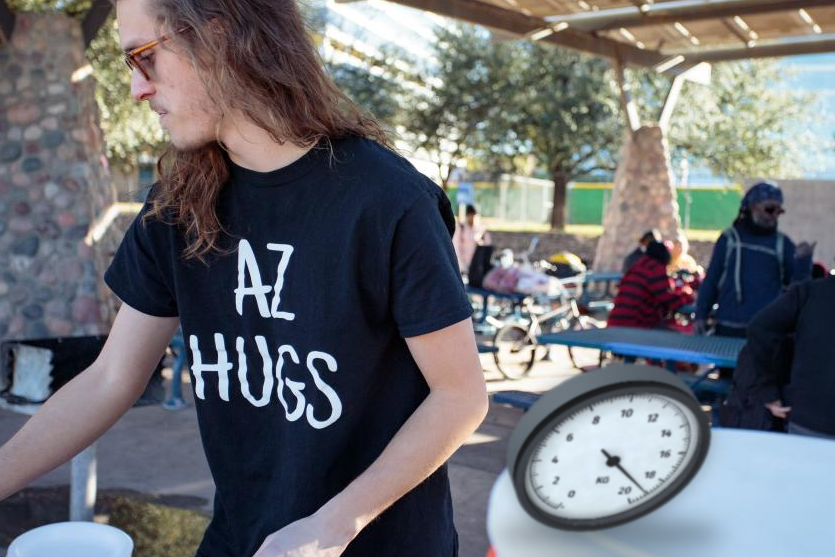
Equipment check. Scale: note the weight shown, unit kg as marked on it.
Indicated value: 19 kg
